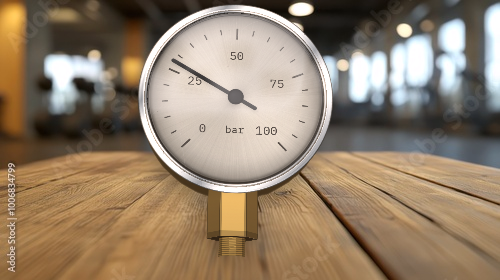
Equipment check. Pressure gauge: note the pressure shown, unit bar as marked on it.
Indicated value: 27.5 bar
